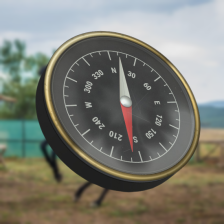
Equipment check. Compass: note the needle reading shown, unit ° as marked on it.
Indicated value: 190 °
